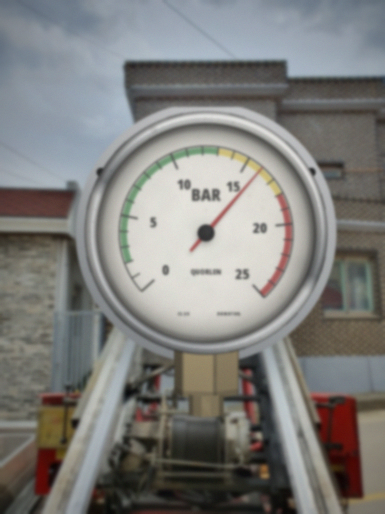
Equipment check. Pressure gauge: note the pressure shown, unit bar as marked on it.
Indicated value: 16 bar
